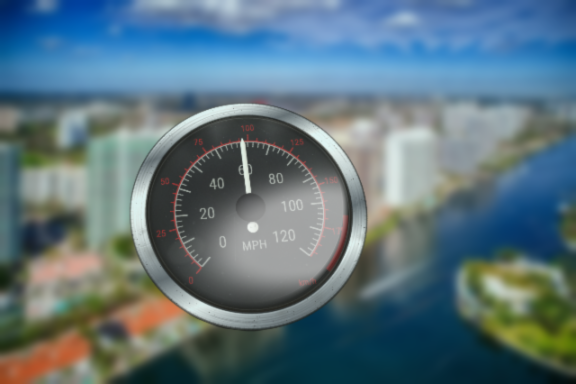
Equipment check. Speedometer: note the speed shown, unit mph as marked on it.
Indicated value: 60 mph
